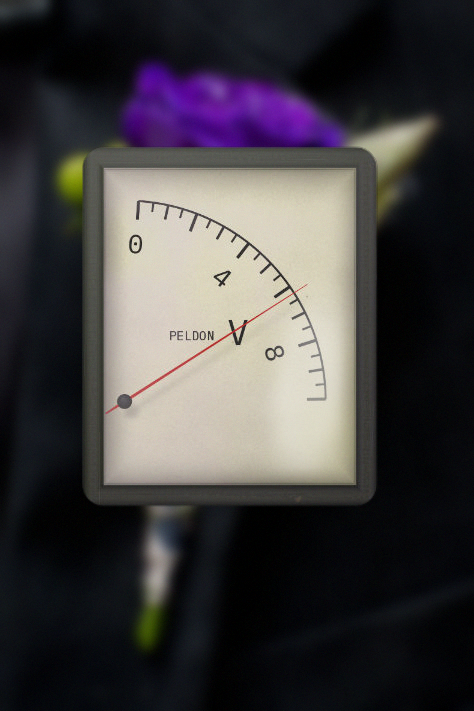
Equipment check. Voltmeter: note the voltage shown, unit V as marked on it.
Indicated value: 6.25 V
